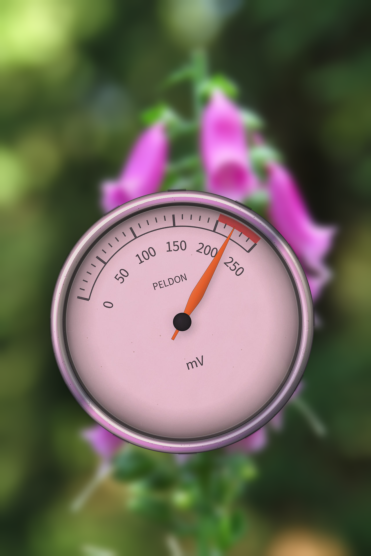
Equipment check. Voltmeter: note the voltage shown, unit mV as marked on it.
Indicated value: 220 mV
